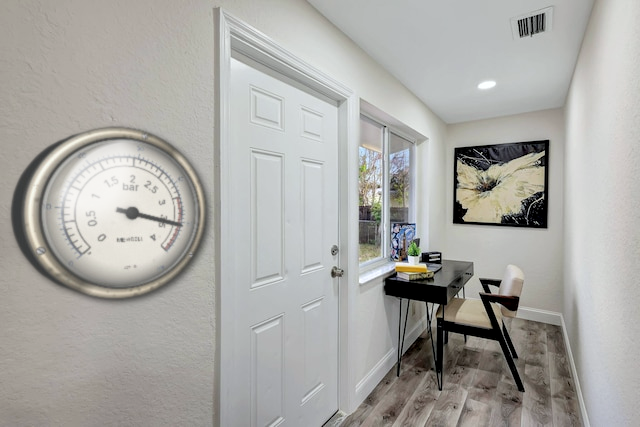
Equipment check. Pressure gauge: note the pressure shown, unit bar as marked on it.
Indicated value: 3.5 bar
